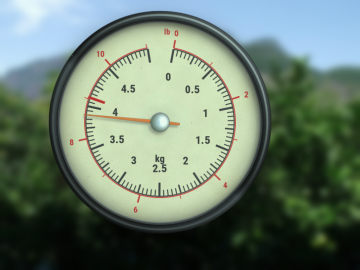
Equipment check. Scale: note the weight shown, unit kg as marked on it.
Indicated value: 3.9 kg
